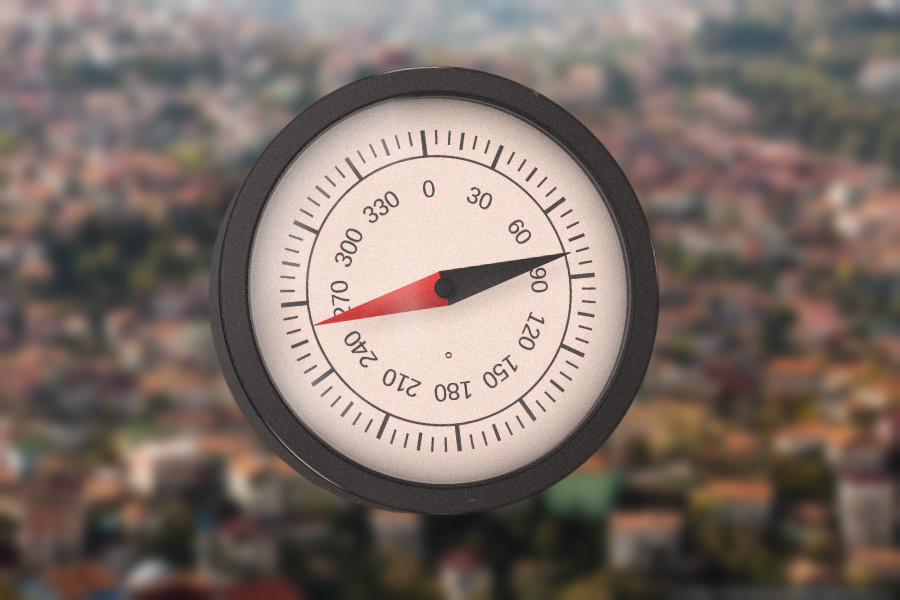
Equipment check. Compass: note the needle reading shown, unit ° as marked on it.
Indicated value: 260 °
